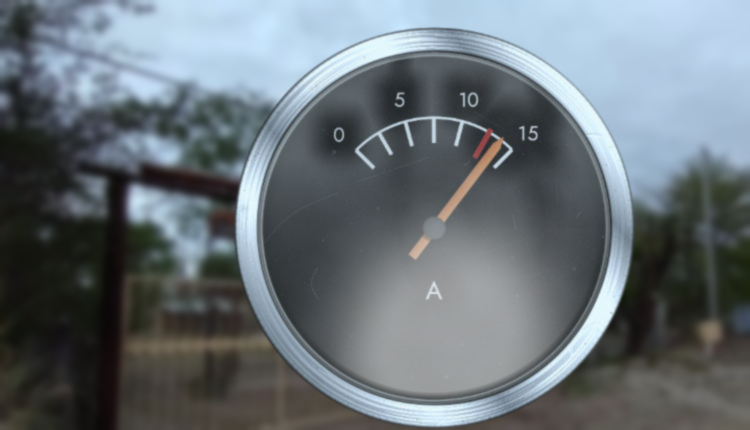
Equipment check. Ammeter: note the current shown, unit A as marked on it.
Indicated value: 13.75 A
